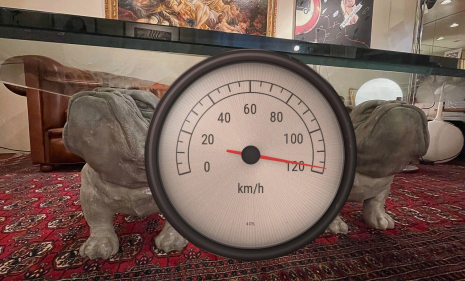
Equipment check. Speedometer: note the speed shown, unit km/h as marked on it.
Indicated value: 117.5 km/h
